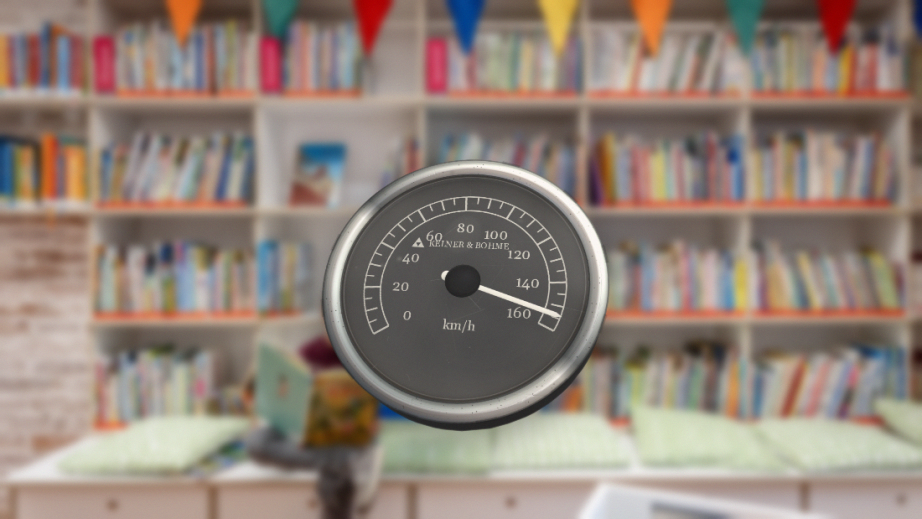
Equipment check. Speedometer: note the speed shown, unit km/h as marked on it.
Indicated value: 155 km/h
